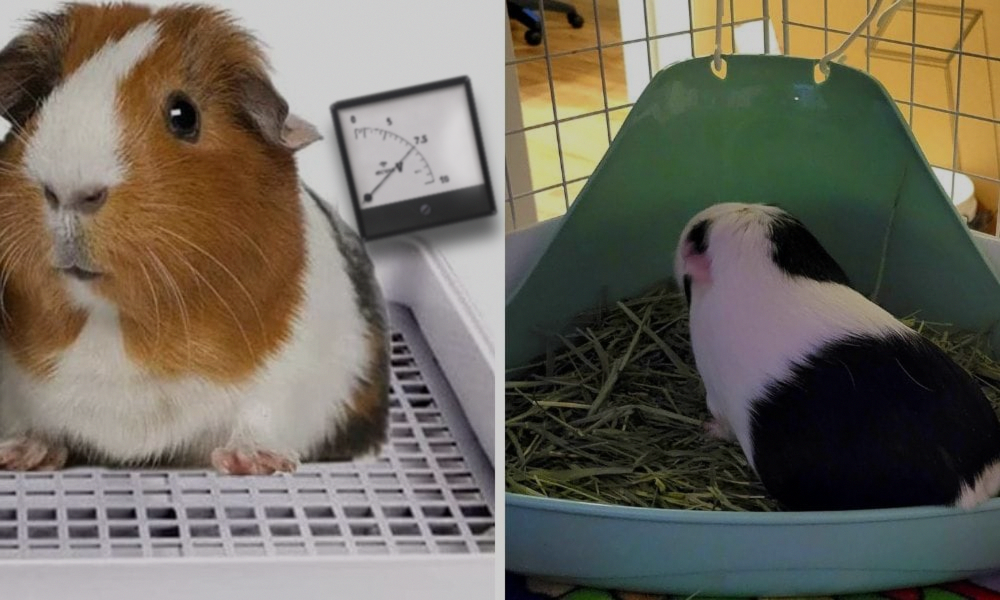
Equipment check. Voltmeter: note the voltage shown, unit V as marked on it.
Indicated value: 7.5 V
